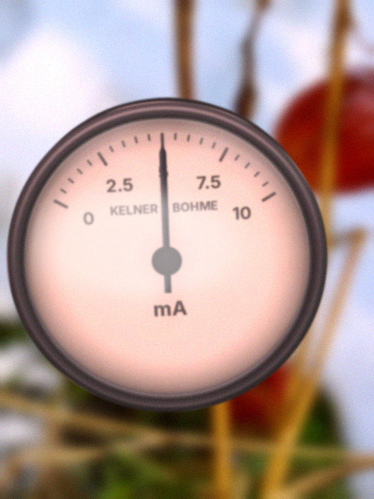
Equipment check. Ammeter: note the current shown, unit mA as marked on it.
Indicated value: 5 mA
